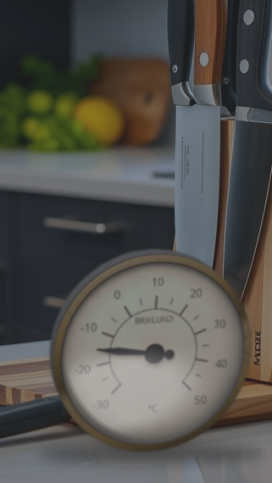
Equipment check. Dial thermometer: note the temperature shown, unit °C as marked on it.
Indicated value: -15 °C
